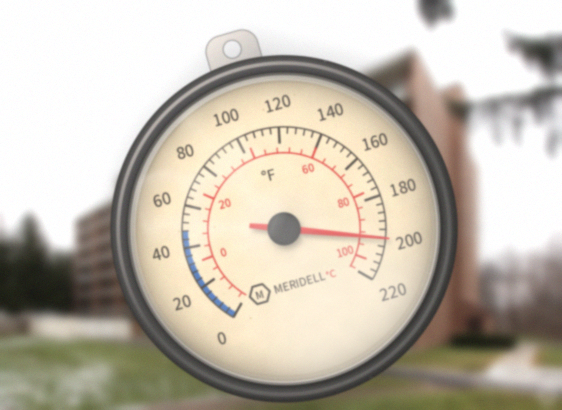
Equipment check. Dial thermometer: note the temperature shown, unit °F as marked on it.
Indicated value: 200 °F
